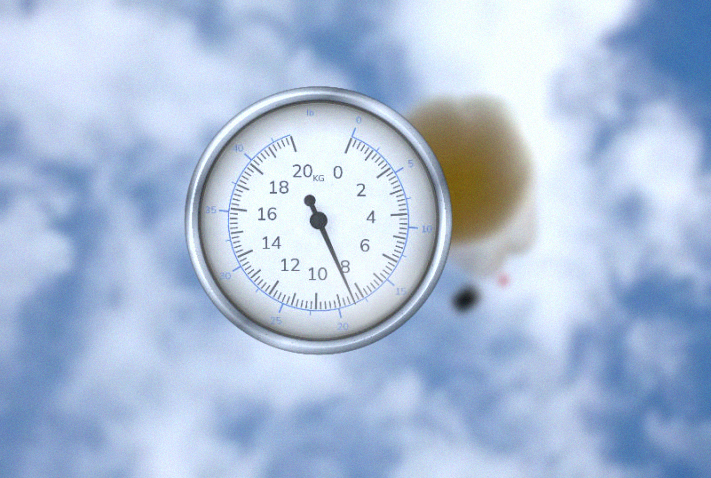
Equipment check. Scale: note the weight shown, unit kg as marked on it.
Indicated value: 8.4 kg
